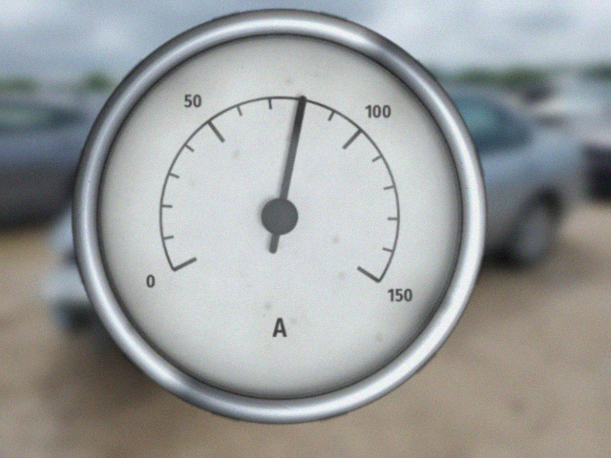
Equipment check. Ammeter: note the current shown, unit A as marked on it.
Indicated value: 80 A
